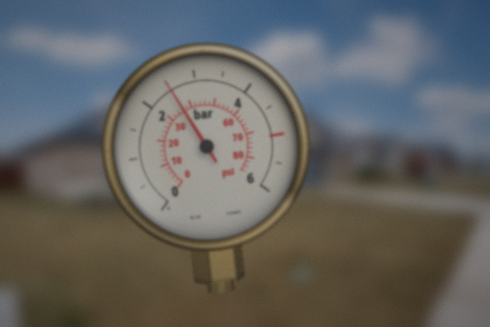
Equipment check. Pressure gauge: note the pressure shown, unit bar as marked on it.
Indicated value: 2.5 bar
